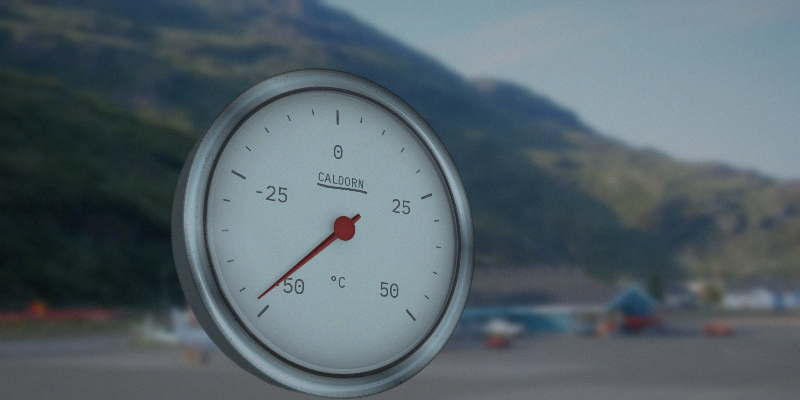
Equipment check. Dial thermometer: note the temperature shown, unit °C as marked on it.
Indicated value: -47.5 °C
